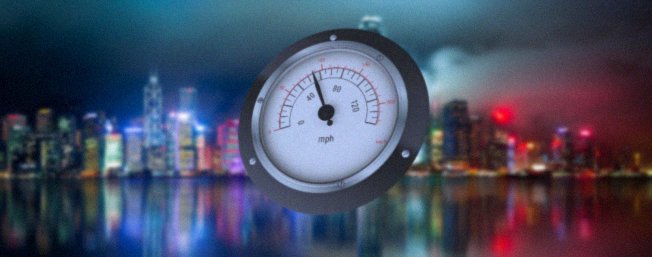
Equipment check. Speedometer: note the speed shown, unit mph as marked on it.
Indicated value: 55 mph
